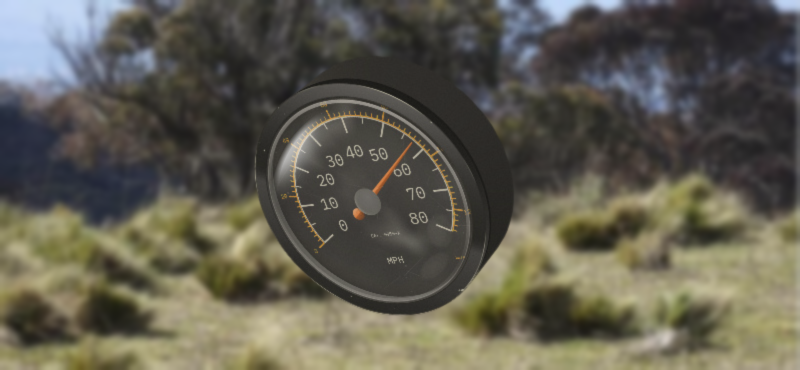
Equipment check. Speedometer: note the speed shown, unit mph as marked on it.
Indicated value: 57.5 mph
